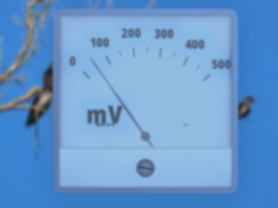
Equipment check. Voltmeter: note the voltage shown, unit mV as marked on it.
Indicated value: 50 mV
